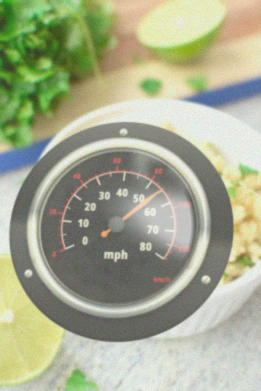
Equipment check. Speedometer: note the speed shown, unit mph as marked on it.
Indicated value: 55 mph
